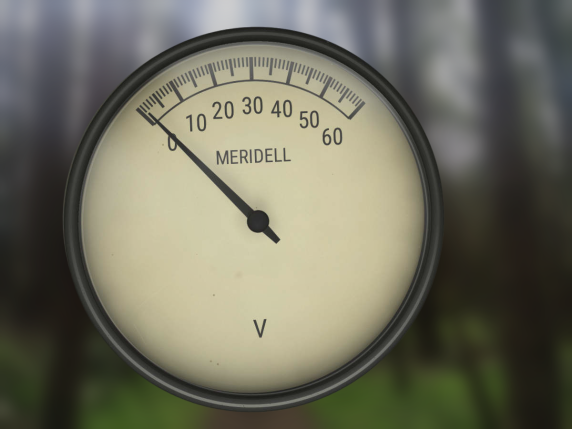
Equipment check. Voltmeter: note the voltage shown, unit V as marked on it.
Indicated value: 1 V
